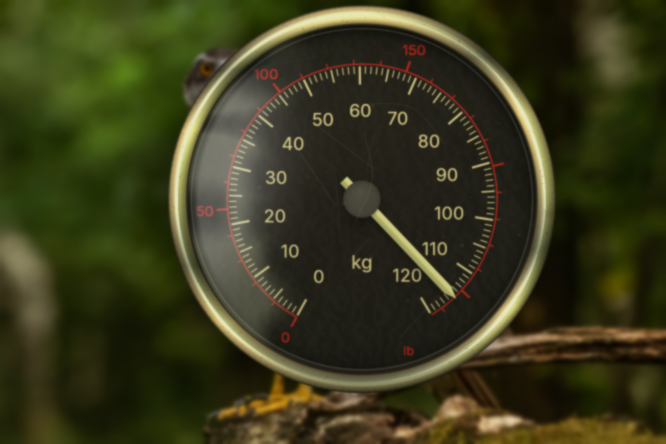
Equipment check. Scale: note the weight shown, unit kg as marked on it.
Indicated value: 115 kg
